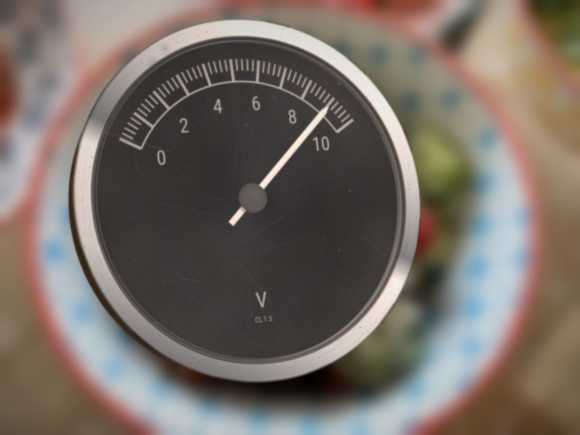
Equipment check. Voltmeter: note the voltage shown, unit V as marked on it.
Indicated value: 9 V
